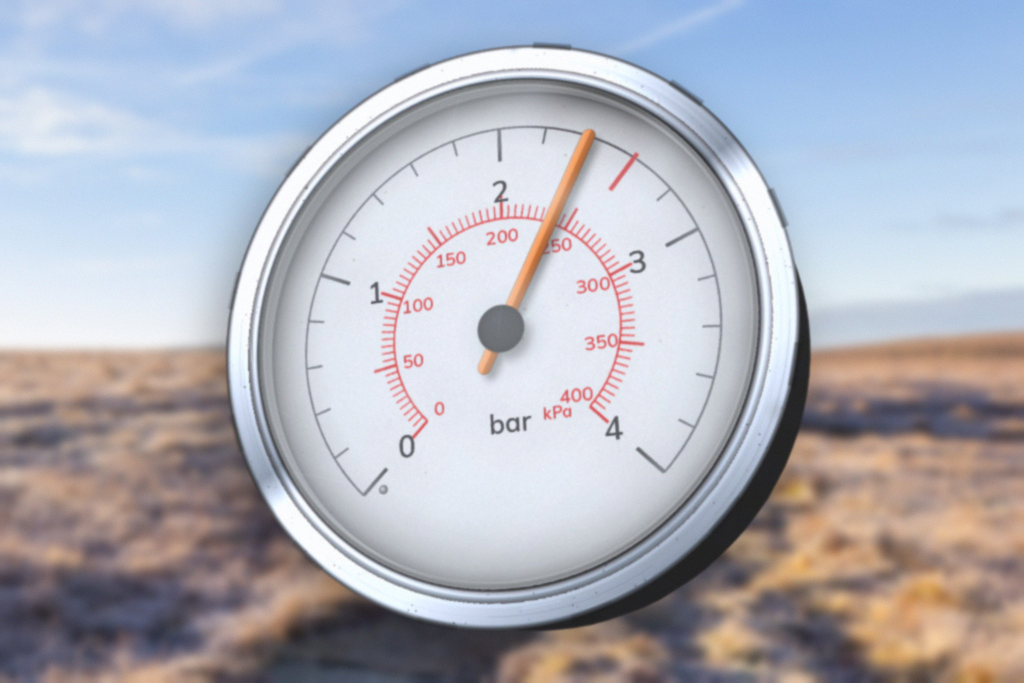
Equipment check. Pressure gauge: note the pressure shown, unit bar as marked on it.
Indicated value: 2.4 bar
